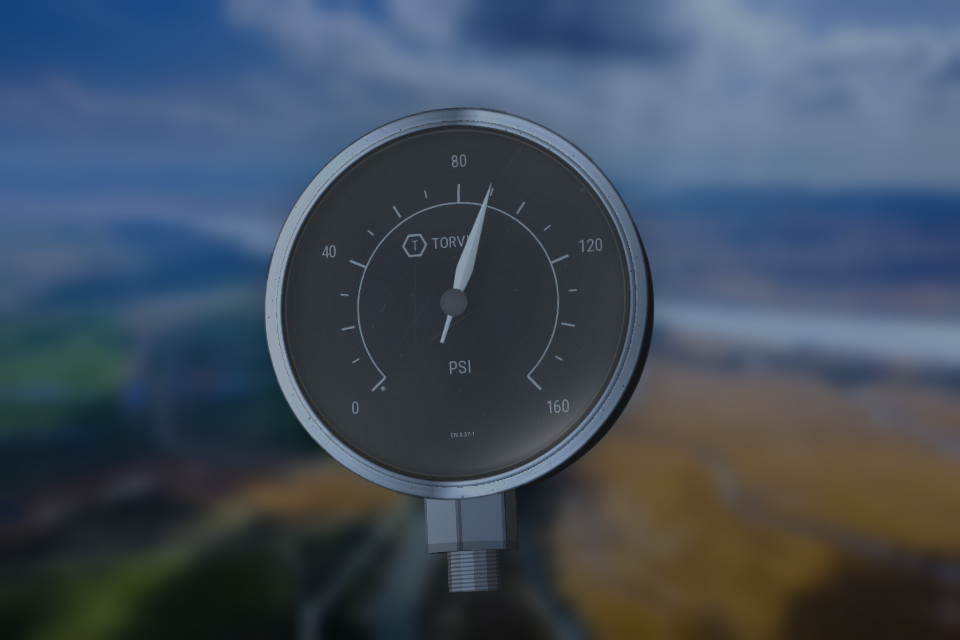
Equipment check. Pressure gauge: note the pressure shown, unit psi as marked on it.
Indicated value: 90 psi
